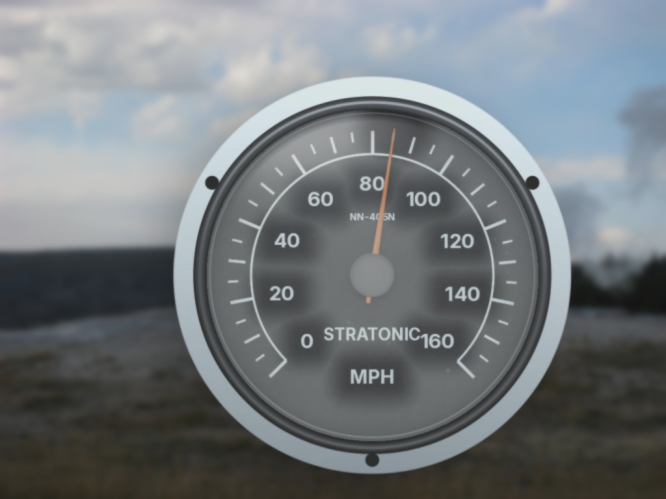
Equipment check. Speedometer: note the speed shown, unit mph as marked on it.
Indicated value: 85 mph
